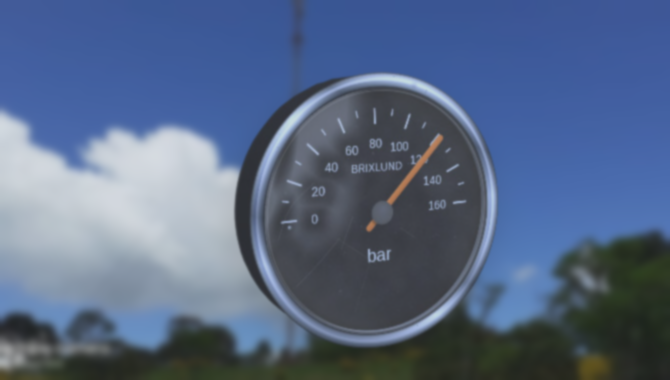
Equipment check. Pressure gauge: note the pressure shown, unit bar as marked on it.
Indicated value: 120 bar
